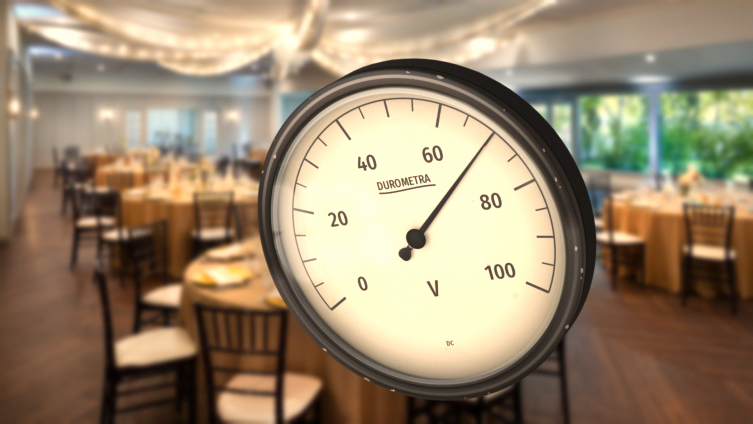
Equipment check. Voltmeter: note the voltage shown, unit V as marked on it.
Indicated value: 70 V
